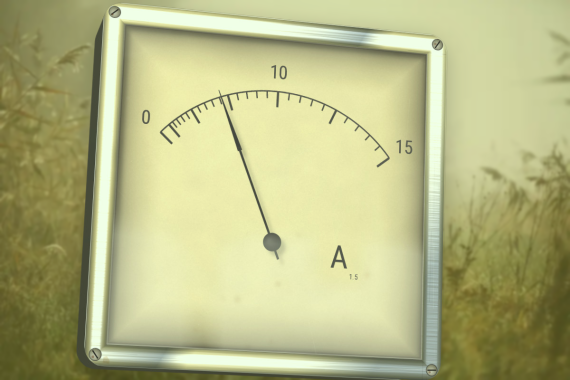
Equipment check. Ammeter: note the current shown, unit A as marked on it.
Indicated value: 7 A
